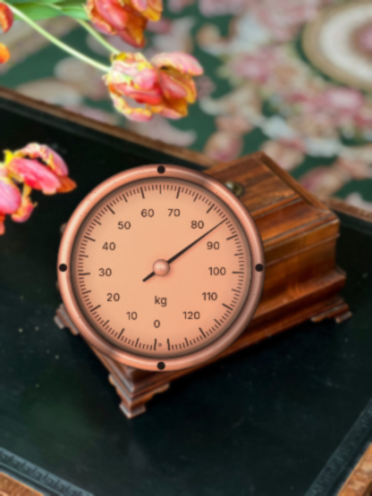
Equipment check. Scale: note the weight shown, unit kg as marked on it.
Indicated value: 85 kg
